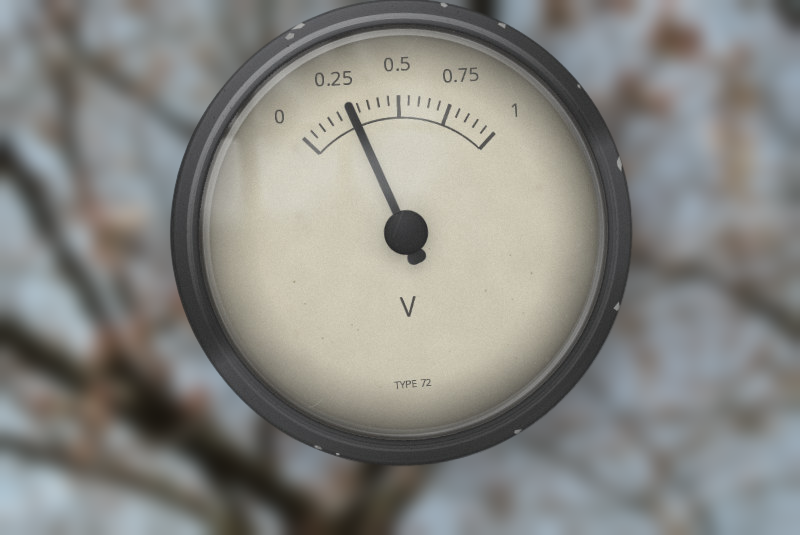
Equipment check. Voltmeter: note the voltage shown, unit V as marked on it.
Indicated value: 0.25 V
